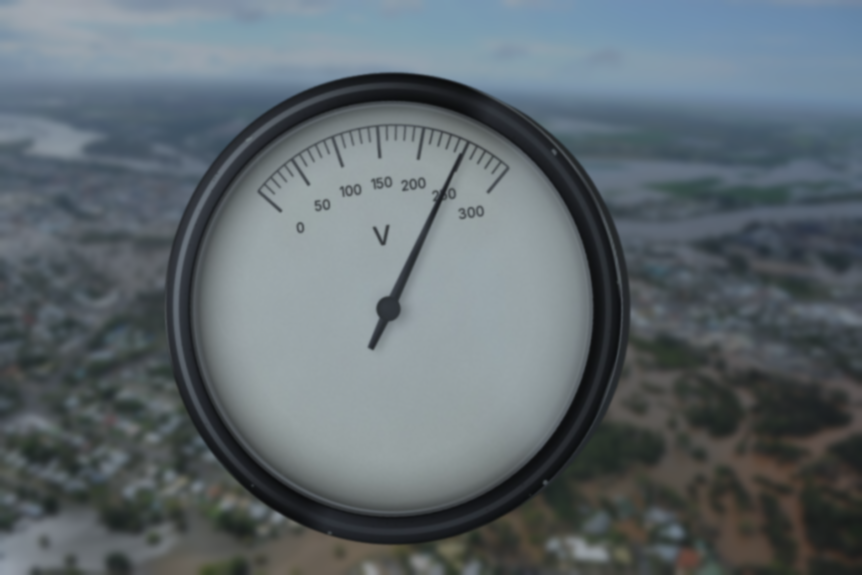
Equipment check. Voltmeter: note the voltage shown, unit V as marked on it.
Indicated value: 250 V
